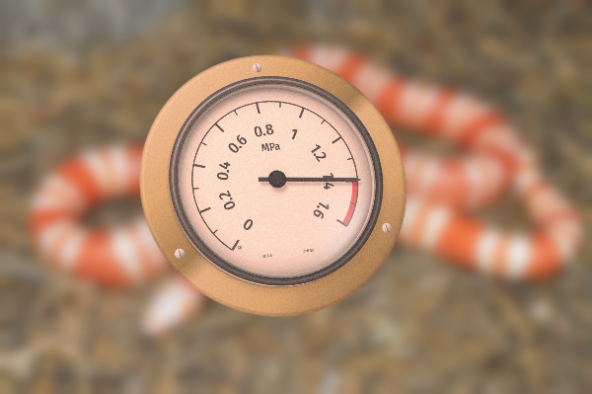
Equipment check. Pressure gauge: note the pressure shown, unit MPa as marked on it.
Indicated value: 1.4 MPa
